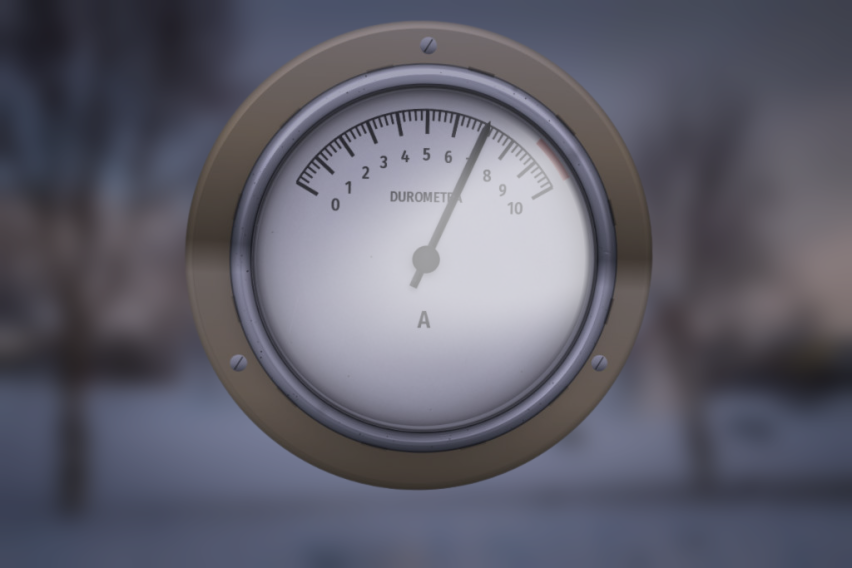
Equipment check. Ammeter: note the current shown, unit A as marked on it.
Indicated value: 7 A
